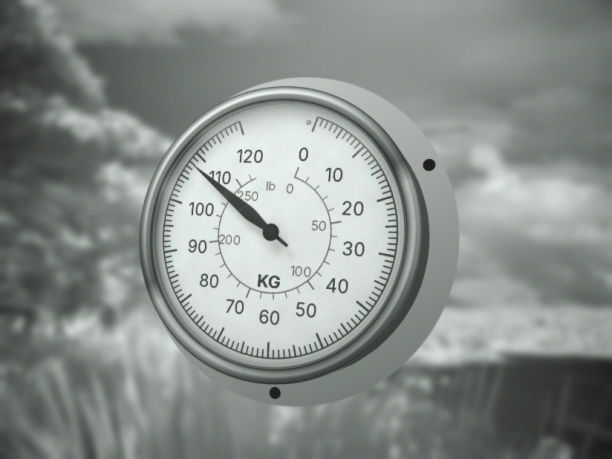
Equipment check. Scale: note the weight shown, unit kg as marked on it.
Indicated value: 108 kg
